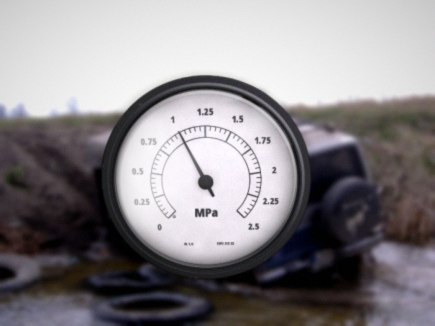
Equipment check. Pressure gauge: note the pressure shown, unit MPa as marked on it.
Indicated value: 1 MPa
